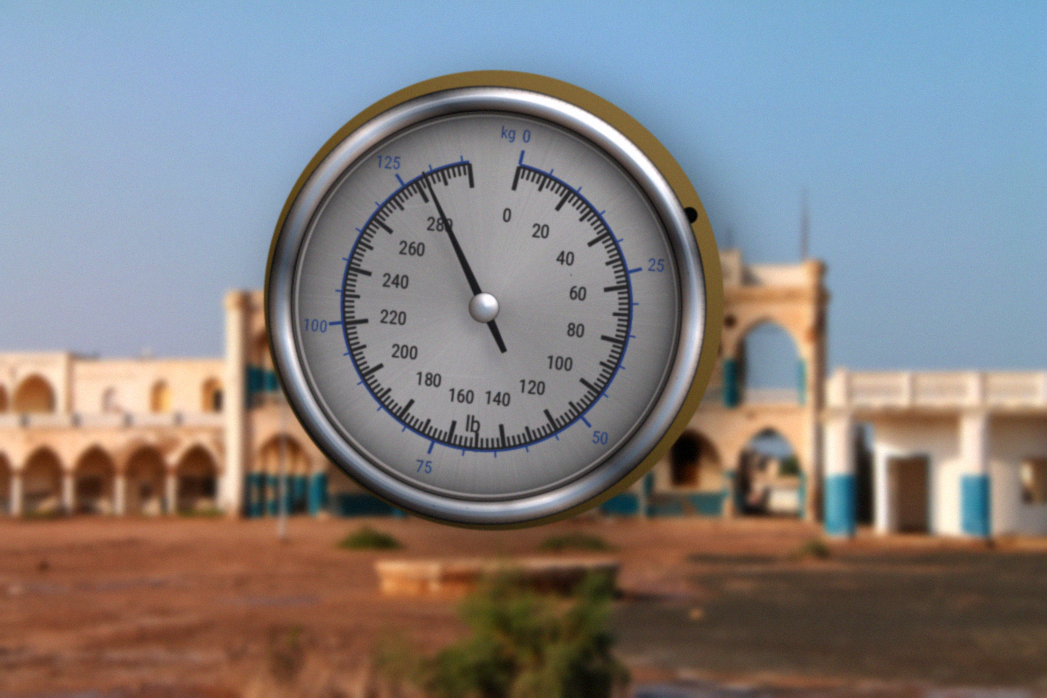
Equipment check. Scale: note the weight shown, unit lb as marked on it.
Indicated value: 284 lb
